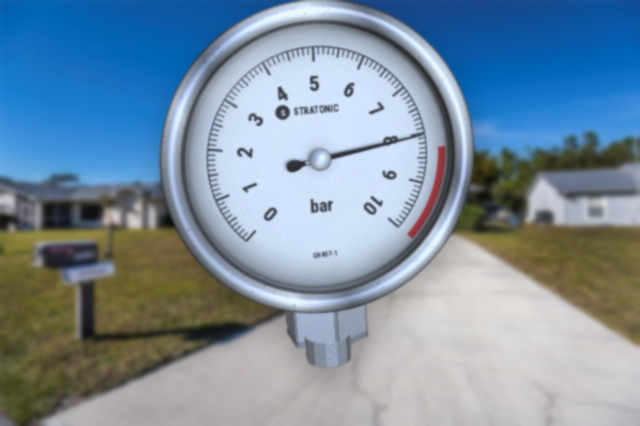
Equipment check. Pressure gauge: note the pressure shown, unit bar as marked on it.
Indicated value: 8 bar
